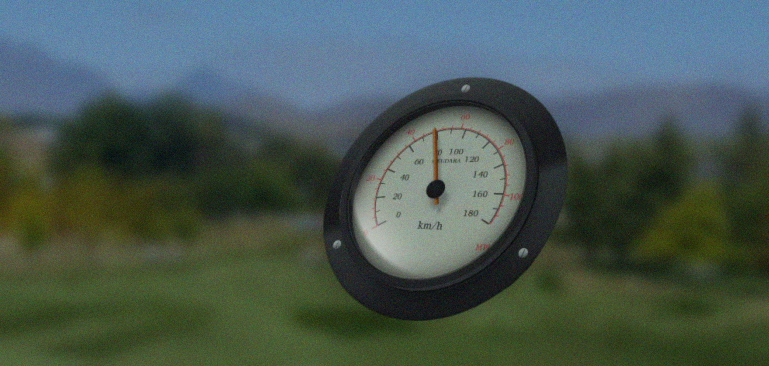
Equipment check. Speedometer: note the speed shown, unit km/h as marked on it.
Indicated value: 80 km/h
